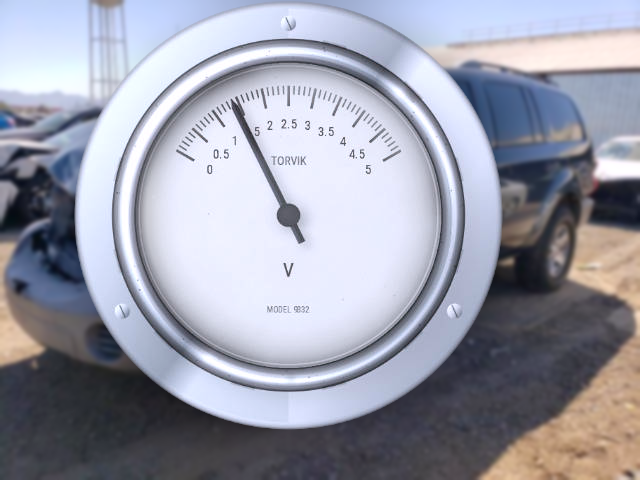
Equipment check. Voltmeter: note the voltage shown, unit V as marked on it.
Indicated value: 1.4 V
